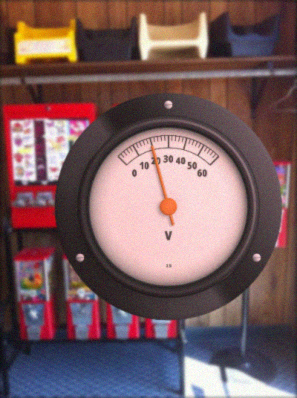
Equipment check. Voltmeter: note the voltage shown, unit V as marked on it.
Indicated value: 20 V
